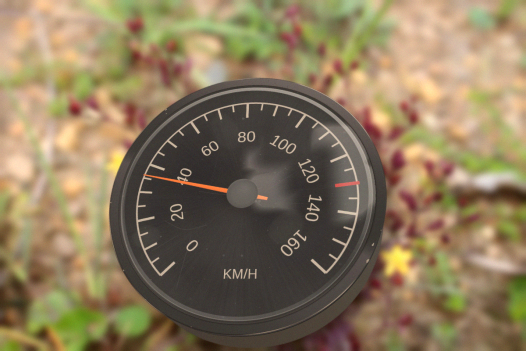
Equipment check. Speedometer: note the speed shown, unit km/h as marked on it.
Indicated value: 35 km/h
